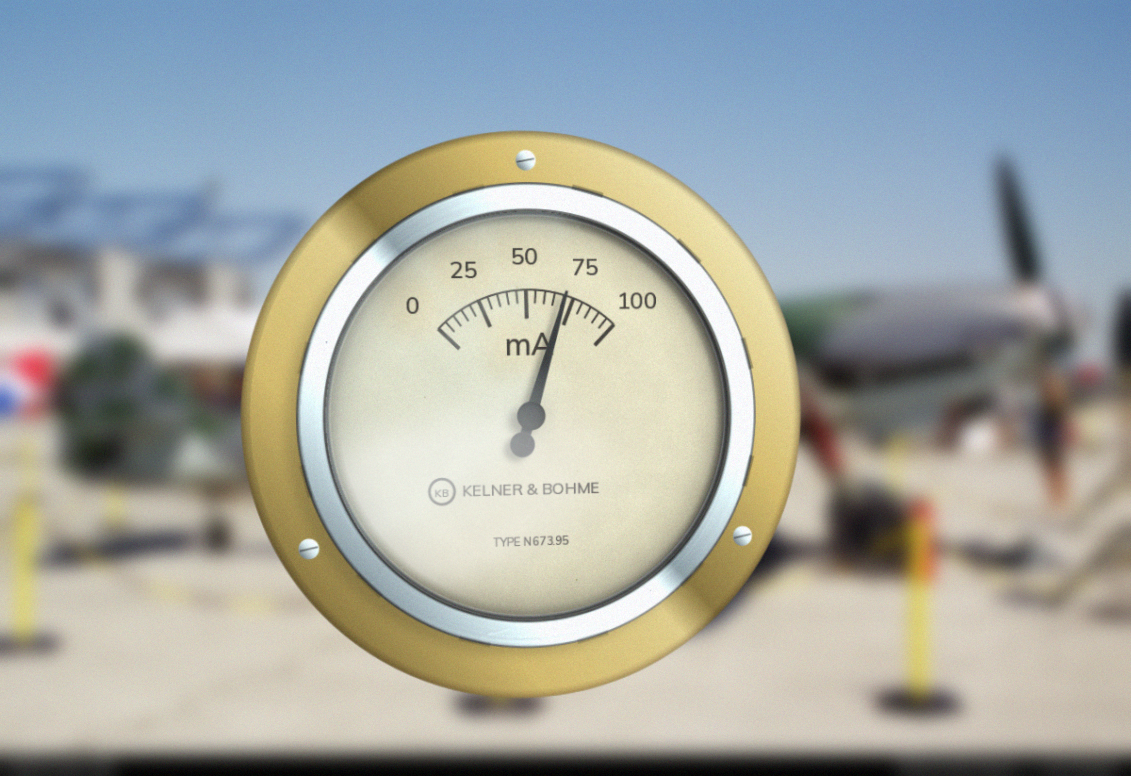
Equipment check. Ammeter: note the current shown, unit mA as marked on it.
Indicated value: 70 mA
